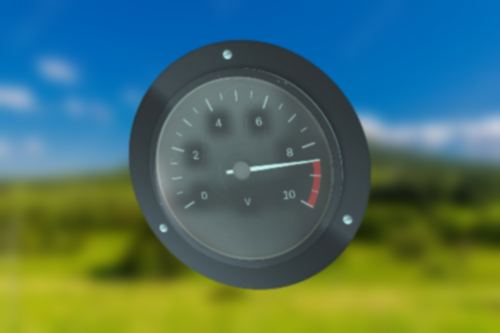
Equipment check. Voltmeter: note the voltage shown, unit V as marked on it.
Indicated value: 8.5 V
